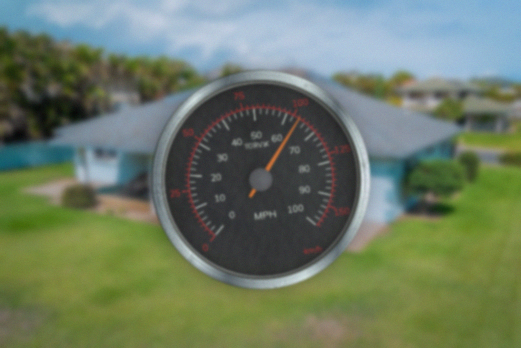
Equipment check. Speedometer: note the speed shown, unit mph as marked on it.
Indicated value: 64 mph
